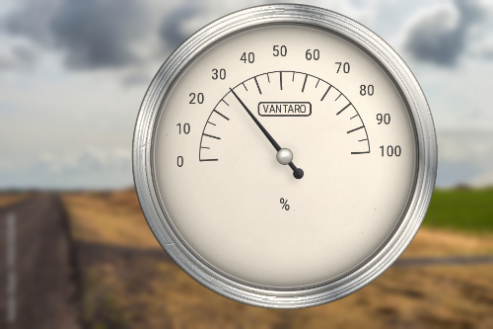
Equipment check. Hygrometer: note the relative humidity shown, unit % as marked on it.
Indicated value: 30 %
